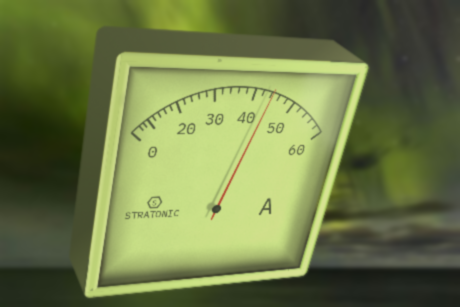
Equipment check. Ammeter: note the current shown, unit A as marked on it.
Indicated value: 44 A
